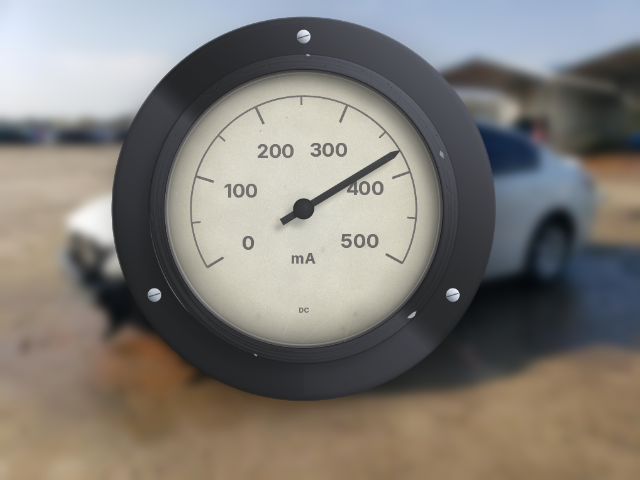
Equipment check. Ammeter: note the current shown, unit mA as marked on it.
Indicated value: 375 mA
